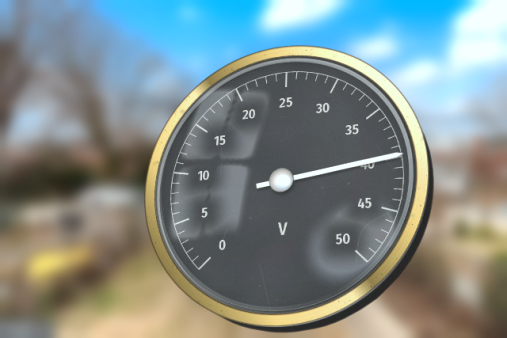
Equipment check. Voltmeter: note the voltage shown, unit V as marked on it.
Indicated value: 40 V
